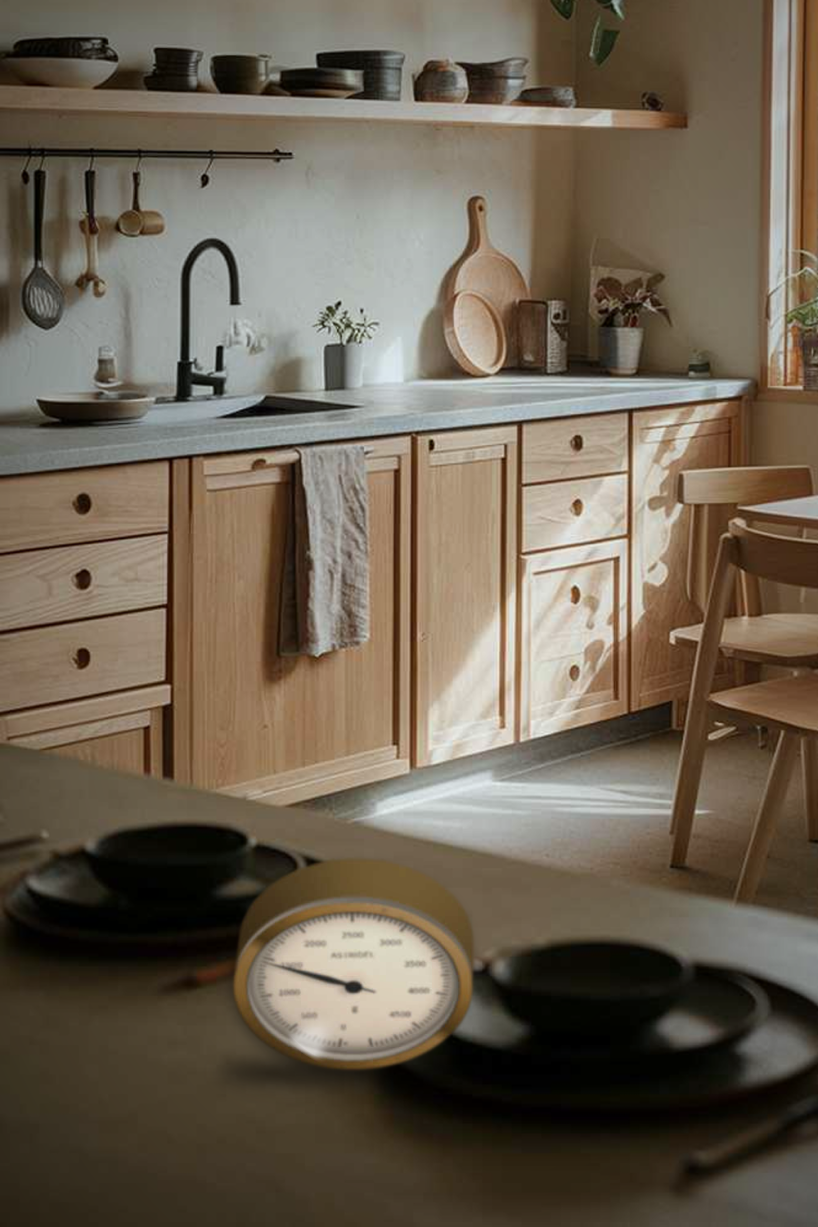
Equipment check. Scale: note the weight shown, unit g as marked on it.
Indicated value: 1500 g
